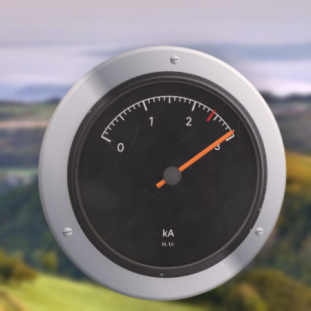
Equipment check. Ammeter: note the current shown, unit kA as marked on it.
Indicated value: 2.9 kA
